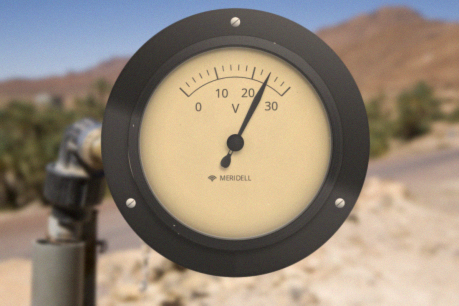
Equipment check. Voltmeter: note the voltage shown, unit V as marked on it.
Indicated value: 24 V
